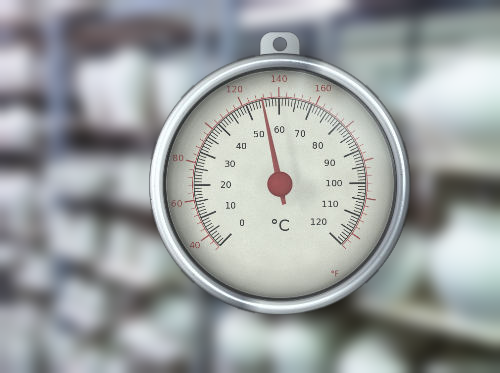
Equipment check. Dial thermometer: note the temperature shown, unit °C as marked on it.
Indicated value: 55 °C
